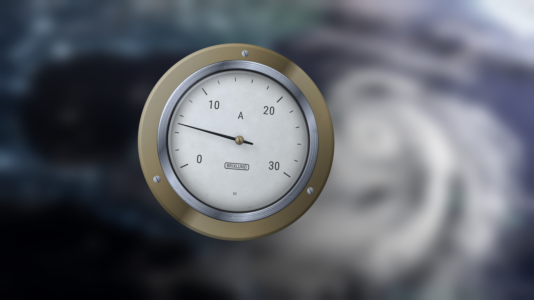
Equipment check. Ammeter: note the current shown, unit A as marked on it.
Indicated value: 5 A
